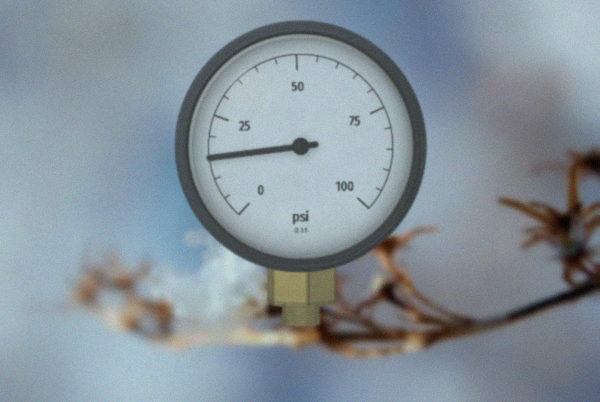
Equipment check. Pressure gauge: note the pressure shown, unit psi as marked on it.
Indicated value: 15 psi
